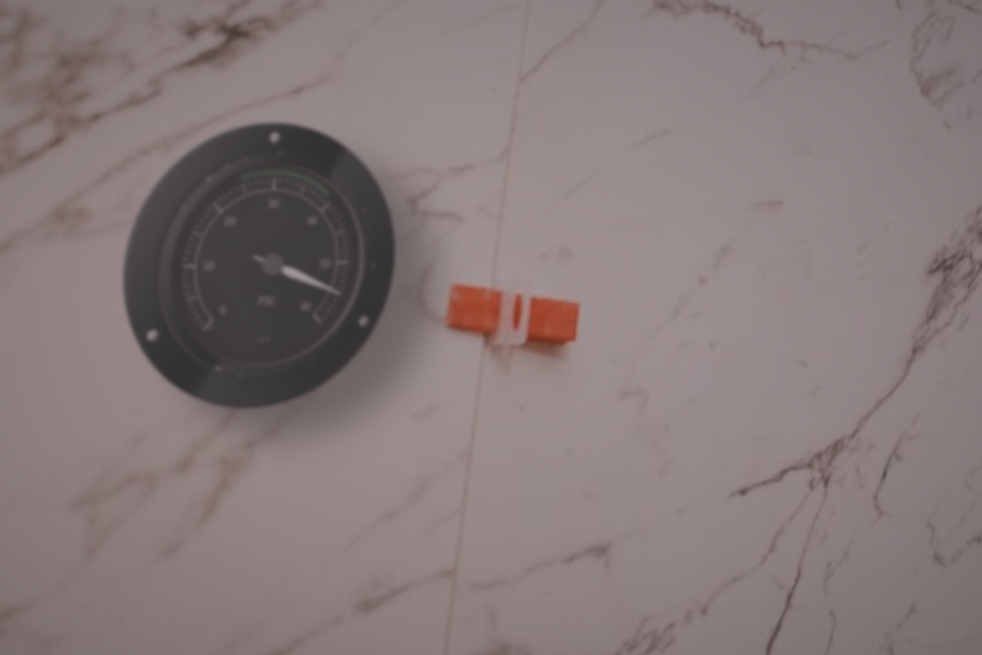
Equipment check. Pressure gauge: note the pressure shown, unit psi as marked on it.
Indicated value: 55 psi
